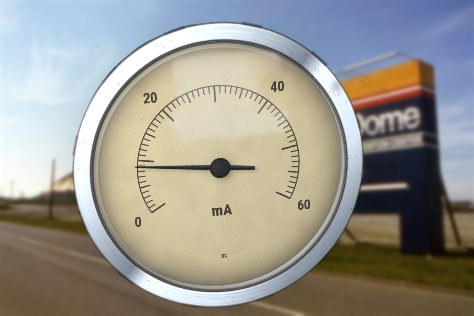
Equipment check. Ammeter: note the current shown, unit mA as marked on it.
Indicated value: 9 mA
